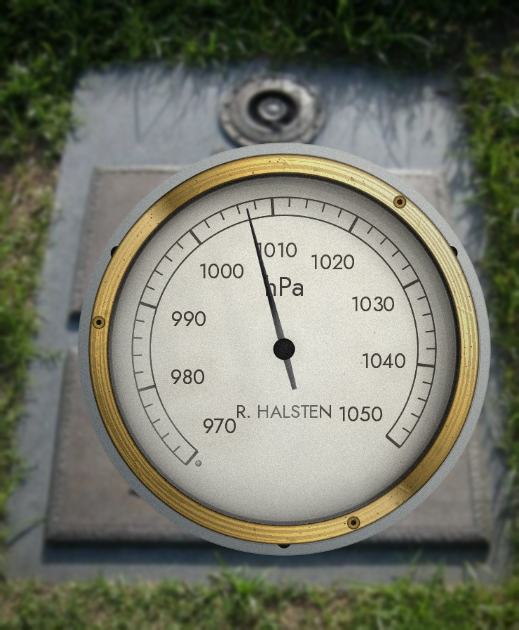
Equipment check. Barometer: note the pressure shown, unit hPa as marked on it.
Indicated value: 1007 hPa
